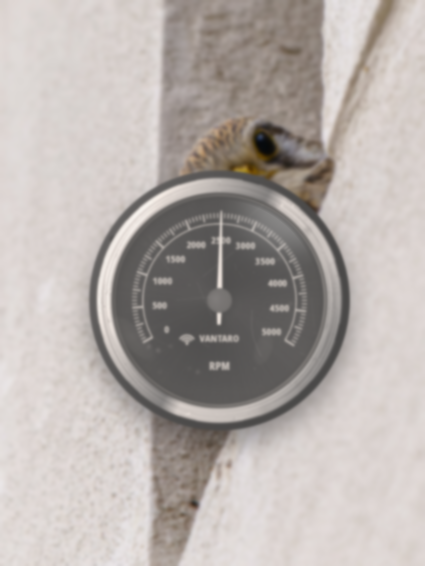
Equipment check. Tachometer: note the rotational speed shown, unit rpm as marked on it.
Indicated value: 2500 rpm
